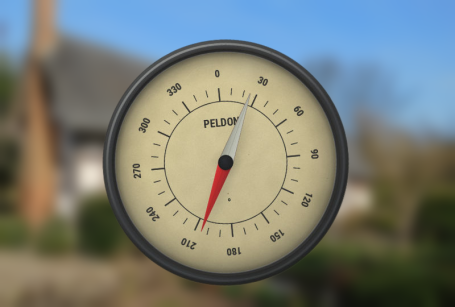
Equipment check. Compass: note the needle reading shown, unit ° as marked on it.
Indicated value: 205 °
